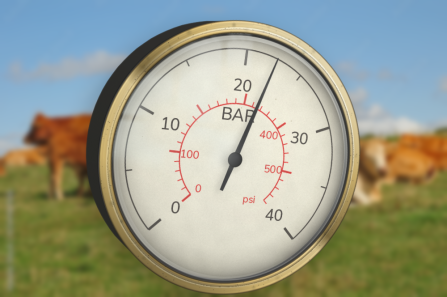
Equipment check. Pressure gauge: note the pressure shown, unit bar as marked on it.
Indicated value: 22.5 bar
